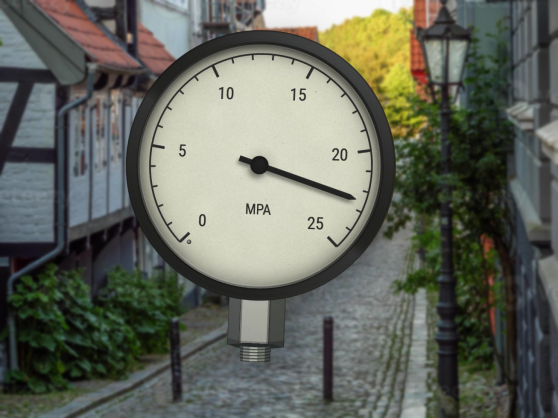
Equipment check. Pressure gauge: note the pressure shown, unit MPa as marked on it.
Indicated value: 22.5 MPa
